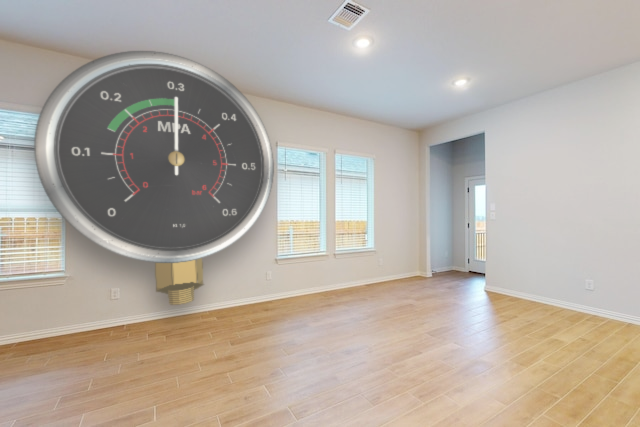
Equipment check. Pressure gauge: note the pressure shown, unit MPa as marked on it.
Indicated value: 0.3 MPa
